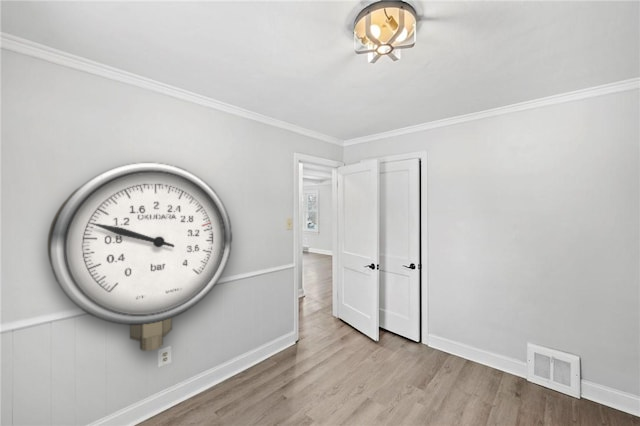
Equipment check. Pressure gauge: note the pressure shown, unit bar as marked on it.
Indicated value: 1 bar
